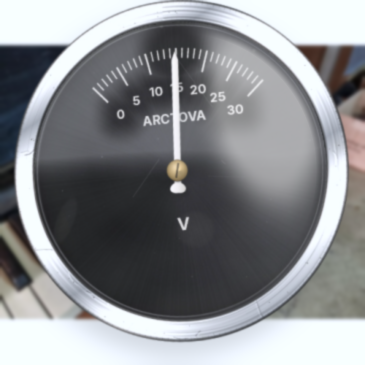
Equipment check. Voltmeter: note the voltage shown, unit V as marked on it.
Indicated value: 15 V
